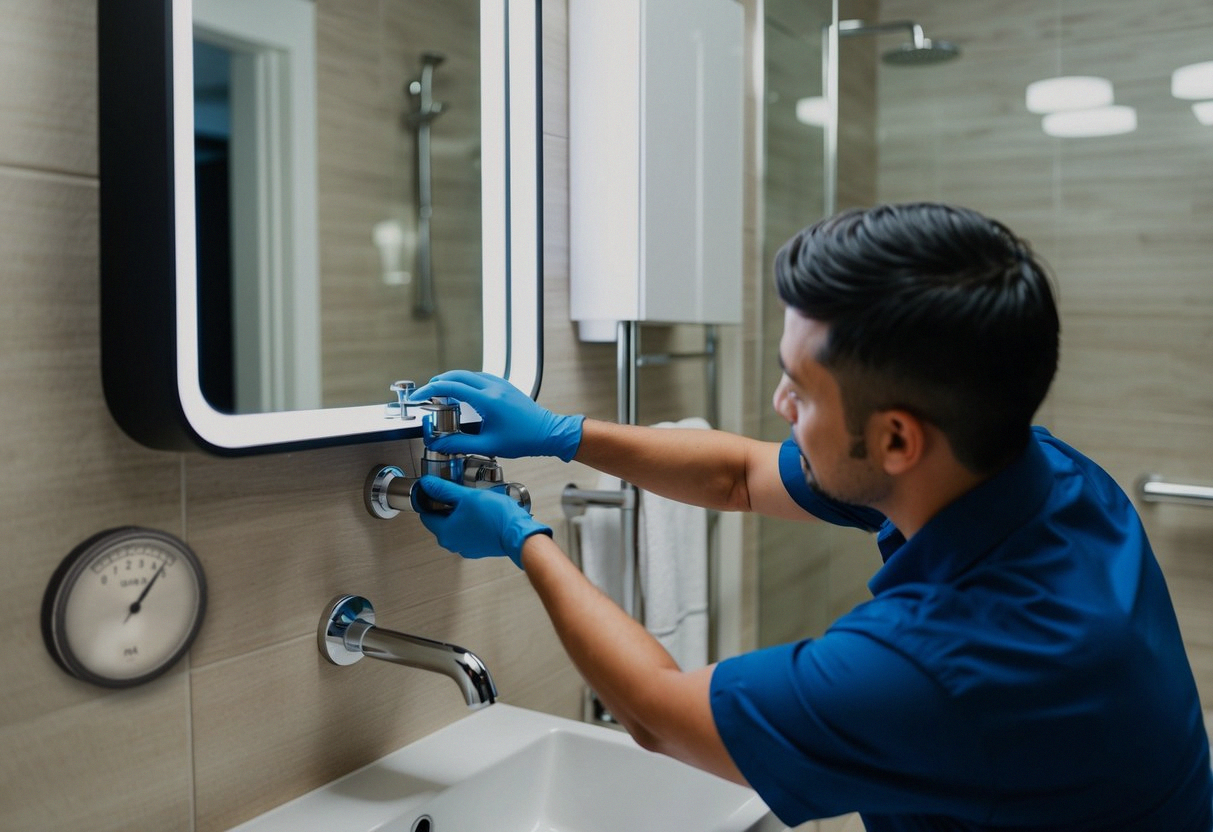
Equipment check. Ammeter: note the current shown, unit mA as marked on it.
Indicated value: 4.5 mA
